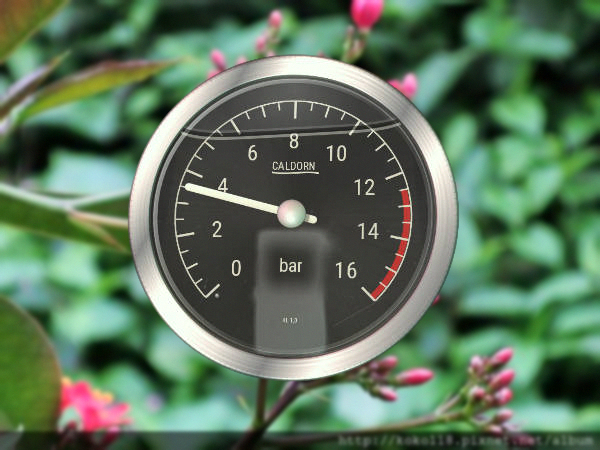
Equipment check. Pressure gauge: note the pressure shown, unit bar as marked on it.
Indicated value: 3.5 bar
